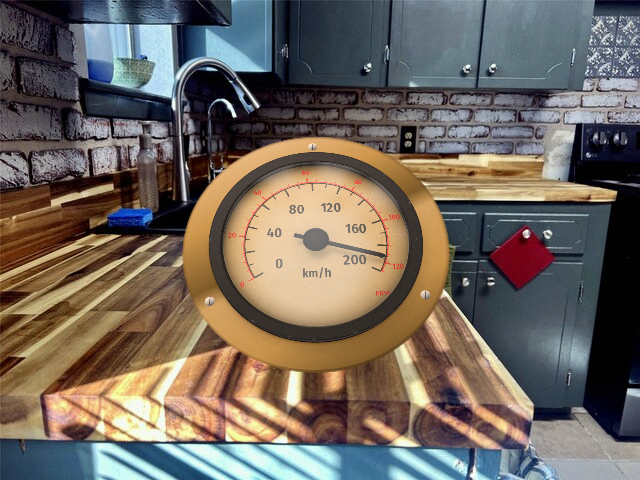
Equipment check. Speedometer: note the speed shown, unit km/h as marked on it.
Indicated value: 190 km/h
